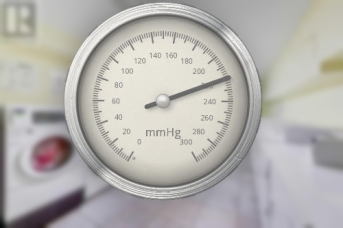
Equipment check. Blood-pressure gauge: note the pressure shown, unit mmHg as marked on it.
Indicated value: 220 mmHg
